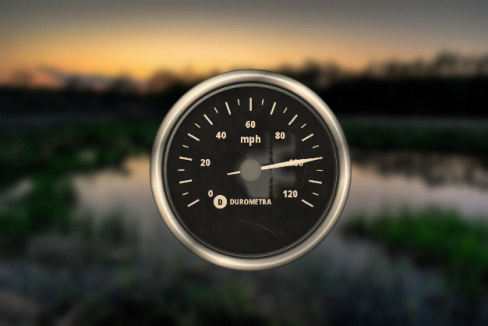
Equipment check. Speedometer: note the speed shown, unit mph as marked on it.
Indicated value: 100 mph
